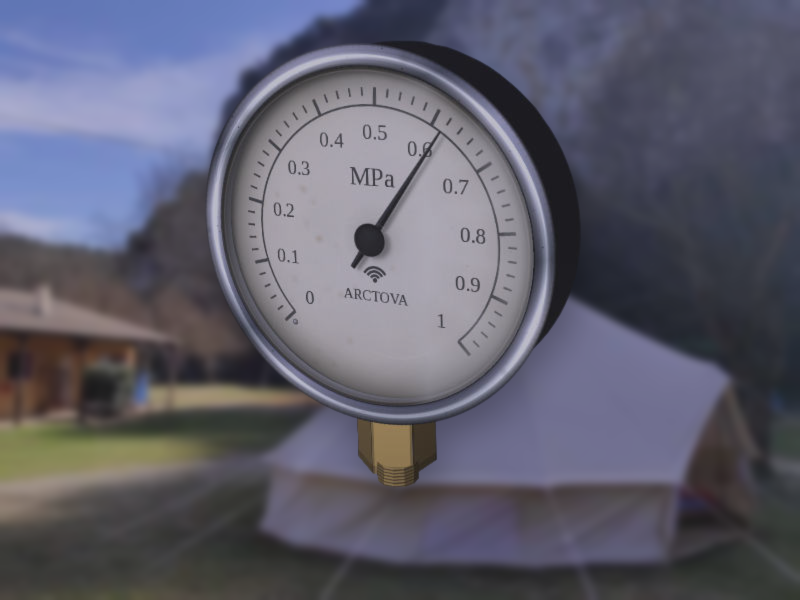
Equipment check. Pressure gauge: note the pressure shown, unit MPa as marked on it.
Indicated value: 0.62 MPa
